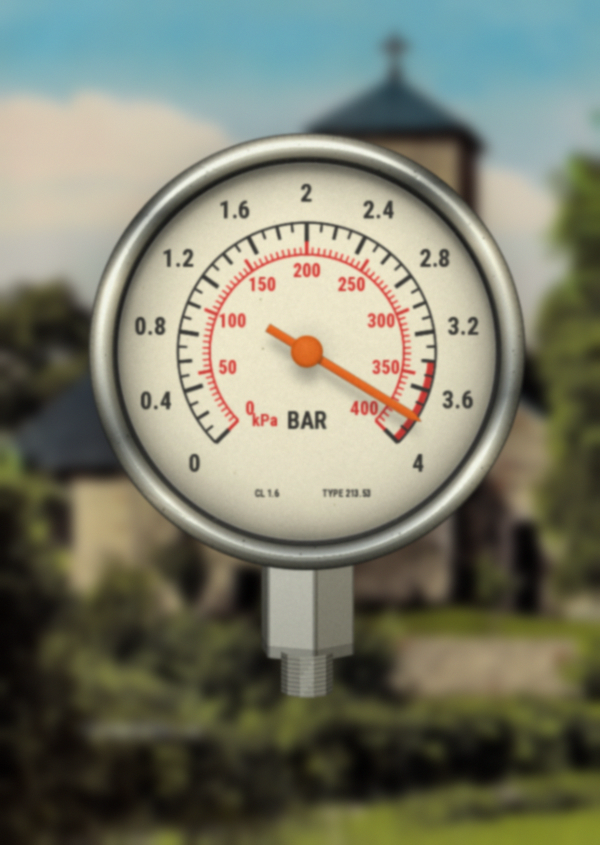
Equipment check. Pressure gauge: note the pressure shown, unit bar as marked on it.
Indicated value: 3.8 bar
